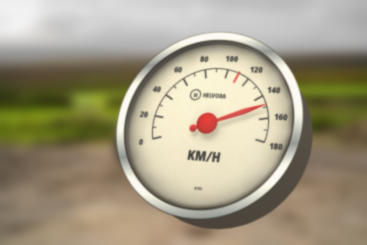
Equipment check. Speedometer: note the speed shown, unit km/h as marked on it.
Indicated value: 150 km/h
